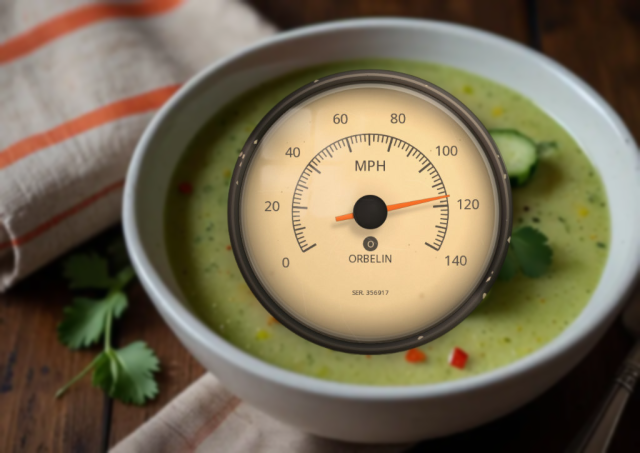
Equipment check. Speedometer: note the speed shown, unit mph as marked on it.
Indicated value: 116 mph
